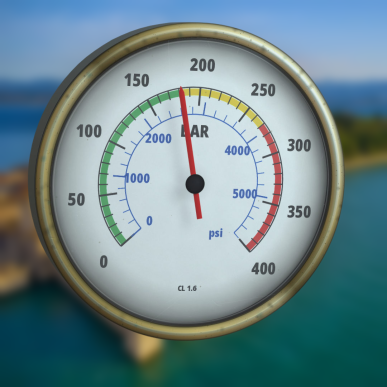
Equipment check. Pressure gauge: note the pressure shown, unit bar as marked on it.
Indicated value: 180 bar
